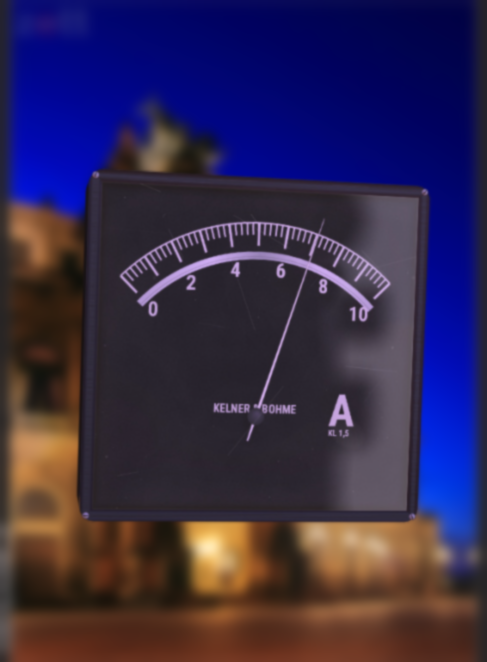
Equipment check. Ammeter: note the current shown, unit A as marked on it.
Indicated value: 7 A
